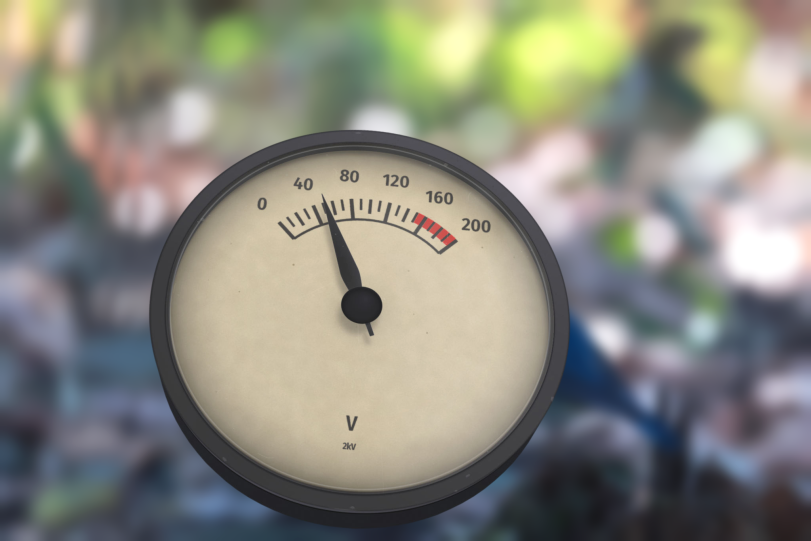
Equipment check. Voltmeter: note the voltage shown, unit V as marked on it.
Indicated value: 50 V
